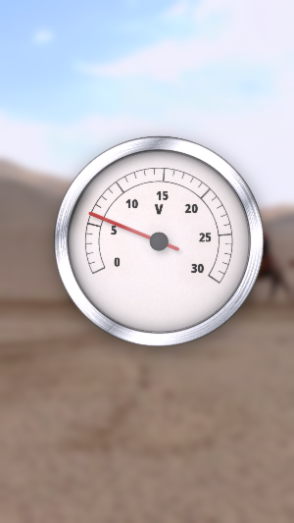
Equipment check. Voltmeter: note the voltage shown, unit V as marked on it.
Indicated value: 6 V
